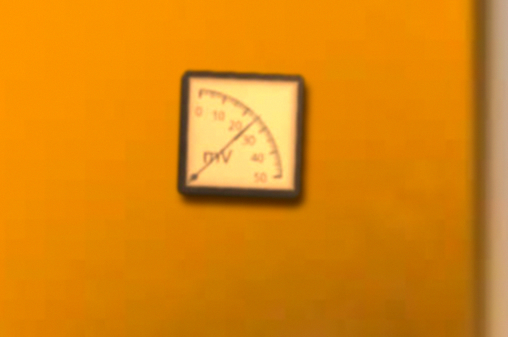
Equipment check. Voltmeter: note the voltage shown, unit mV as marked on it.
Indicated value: 25 mV
